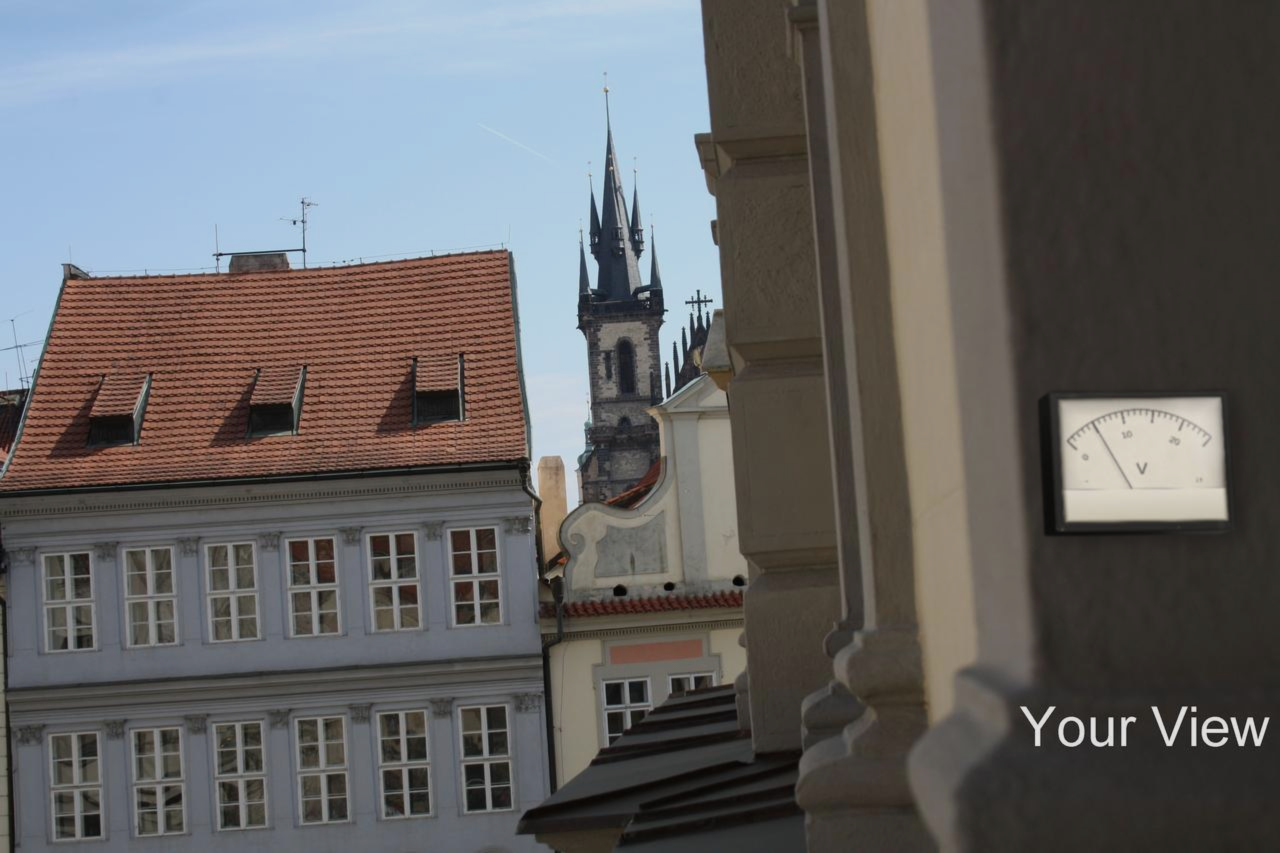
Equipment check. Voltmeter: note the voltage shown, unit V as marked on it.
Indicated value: 5 V
